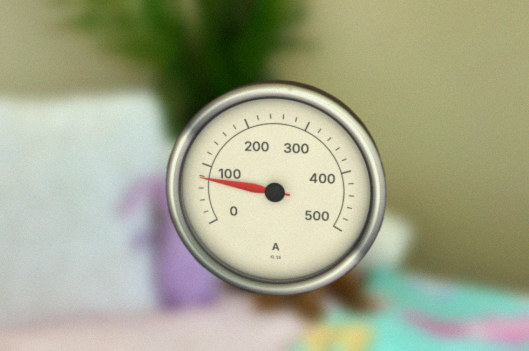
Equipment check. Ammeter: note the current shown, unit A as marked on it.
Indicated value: 80 A
